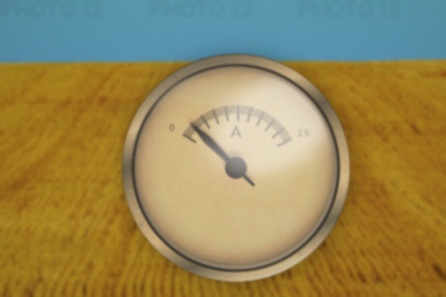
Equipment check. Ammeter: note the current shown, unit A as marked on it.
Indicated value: 0.25 A
